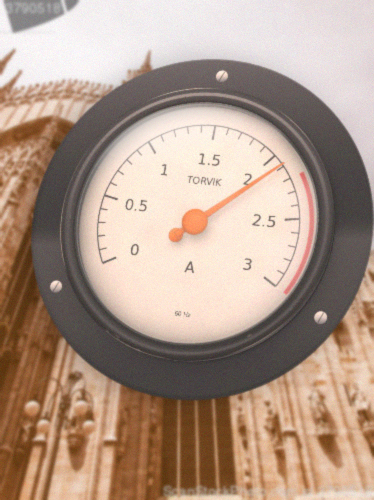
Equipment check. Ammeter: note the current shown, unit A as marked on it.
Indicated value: 2.1 A
